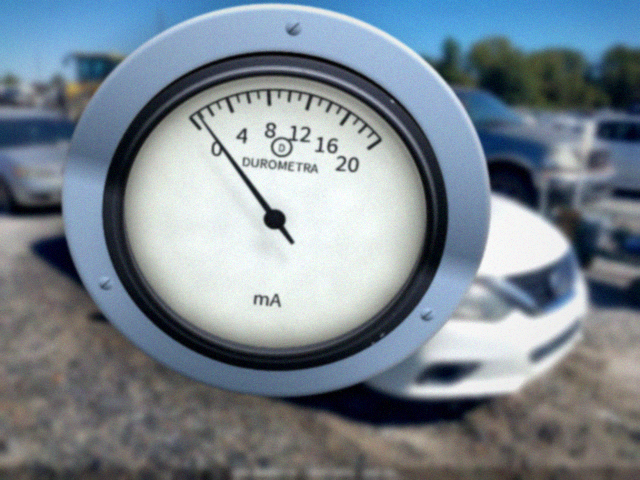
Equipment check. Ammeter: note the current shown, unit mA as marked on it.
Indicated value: 1 mA
